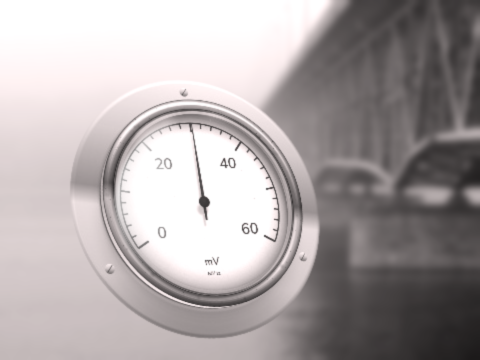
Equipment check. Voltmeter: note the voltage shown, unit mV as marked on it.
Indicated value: 30 mV
